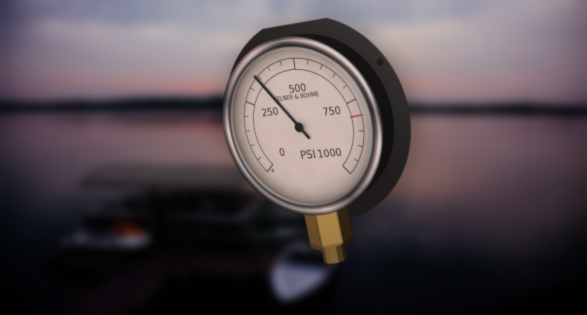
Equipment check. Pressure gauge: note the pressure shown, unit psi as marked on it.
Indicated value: 350 psi
